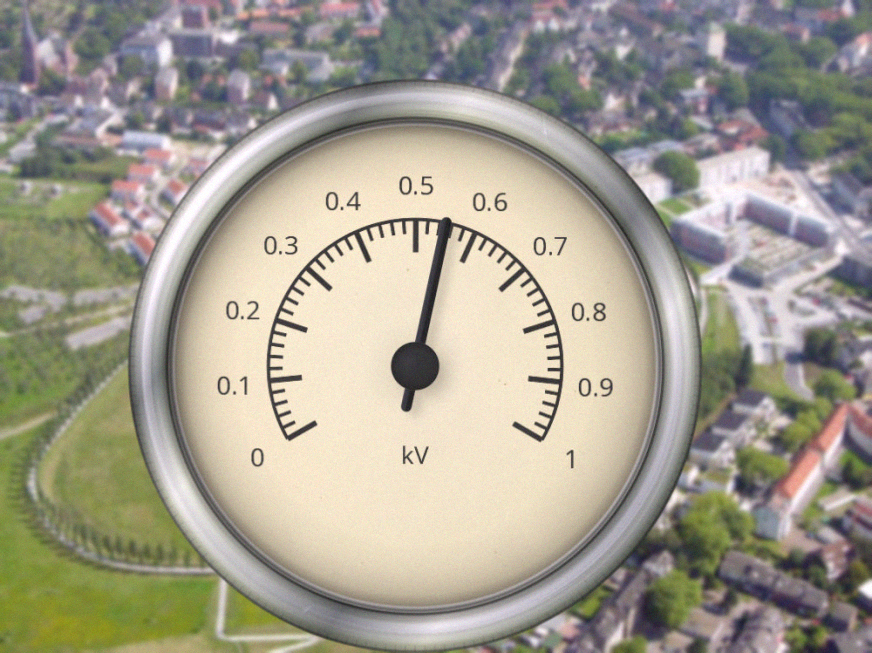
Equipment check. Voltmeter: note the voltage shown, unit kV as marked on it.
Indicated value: 0.55 kV
